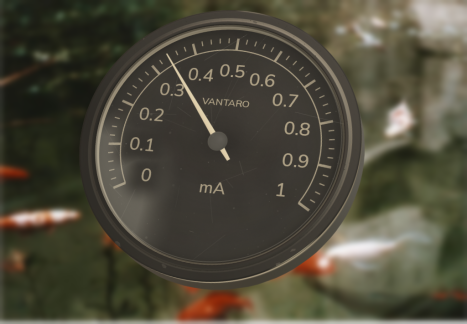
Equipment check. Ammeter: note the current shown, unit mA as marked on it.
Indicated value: 0.34 mA
